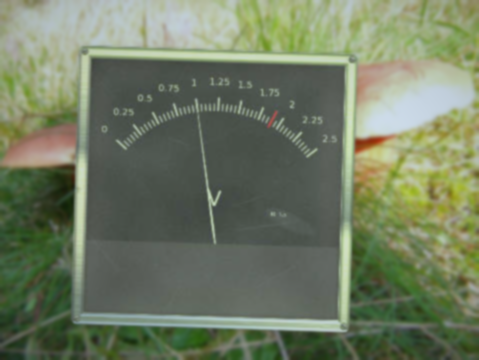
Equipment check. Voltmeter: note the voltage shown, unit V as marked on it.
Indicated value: 1 V
